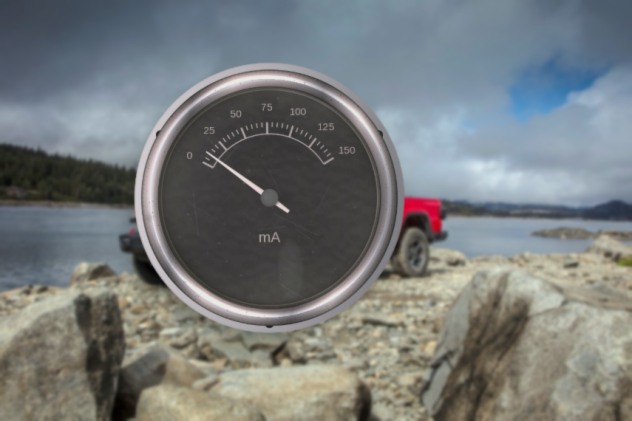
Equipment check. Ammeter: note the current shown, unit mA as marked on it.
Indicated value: 10 mA
